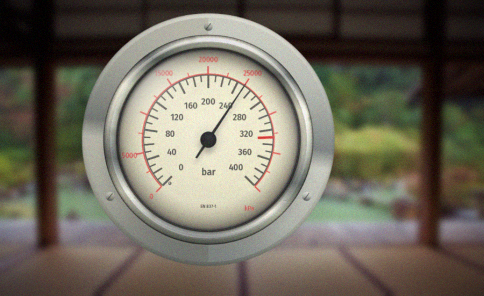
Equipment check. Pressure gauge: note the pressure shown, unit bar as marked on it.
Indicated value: 250 bar
